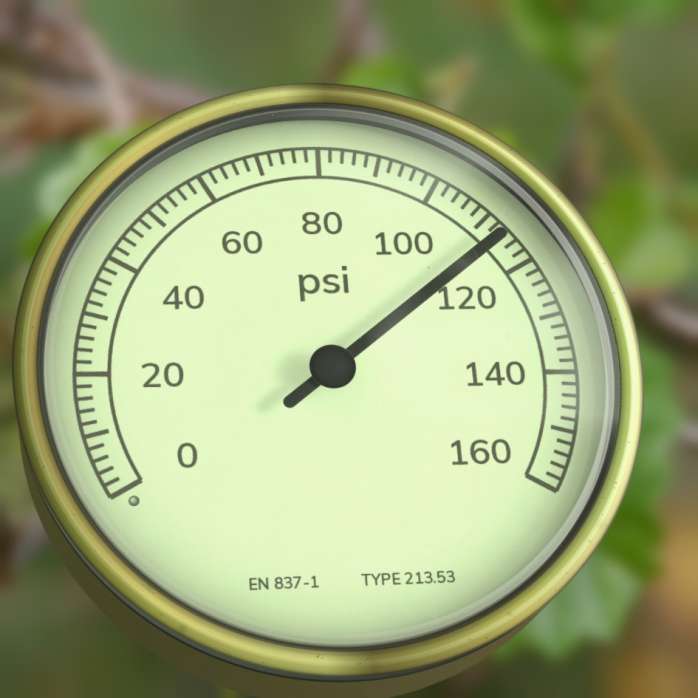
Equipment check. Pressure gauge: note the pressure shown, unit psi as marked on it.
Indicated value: 114 psi
